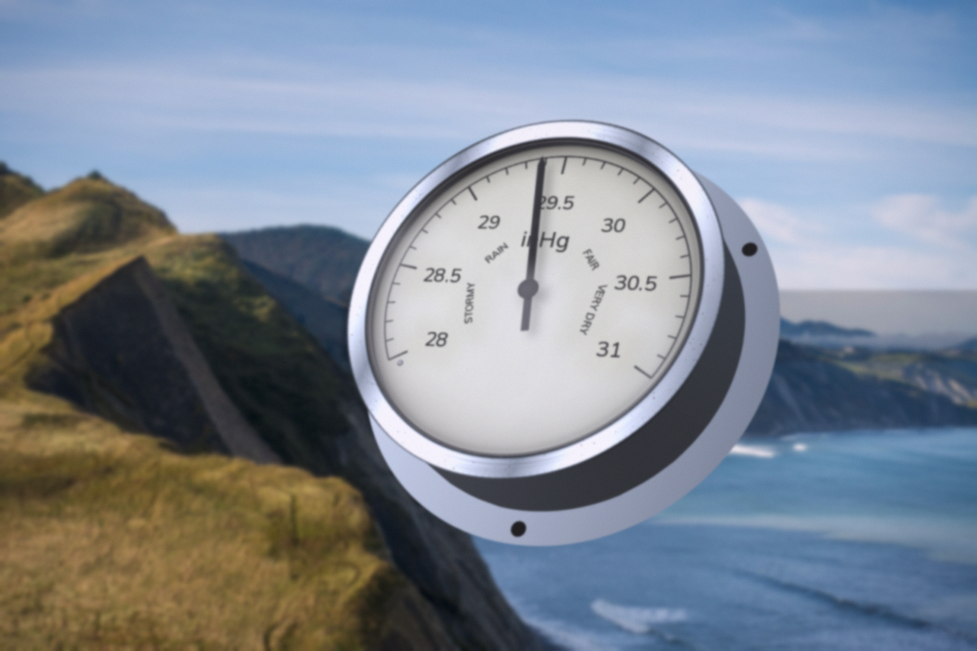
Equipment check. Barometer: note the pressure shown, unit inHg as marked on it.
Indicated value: 29.4 inHg
